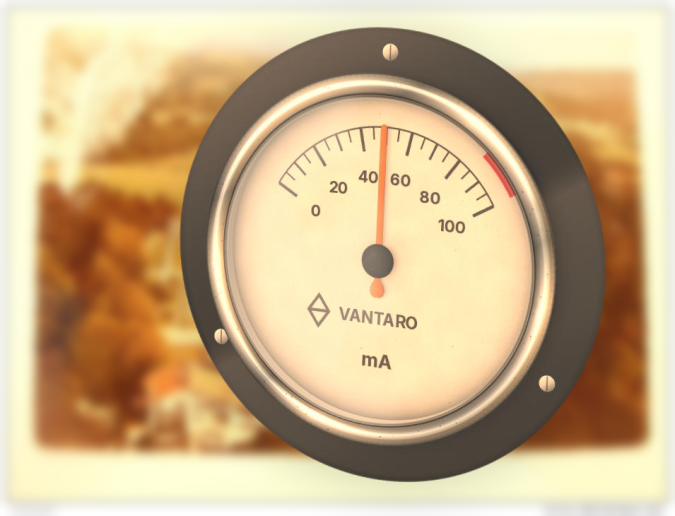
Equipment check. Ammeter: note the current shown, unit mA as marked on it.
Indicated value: 50 mA
